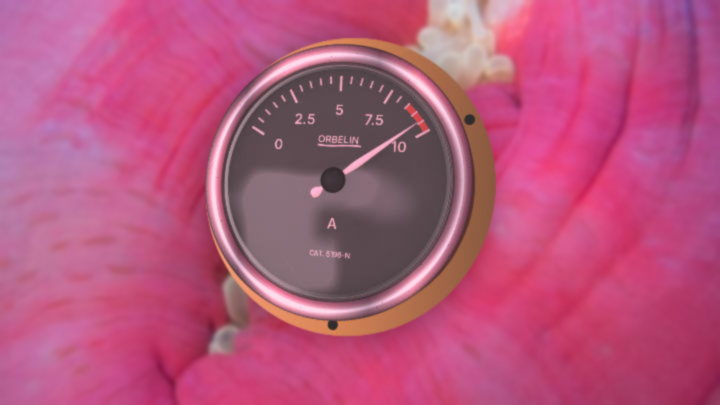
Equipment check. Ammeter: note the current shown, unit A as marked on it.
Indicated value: 9.5 A
